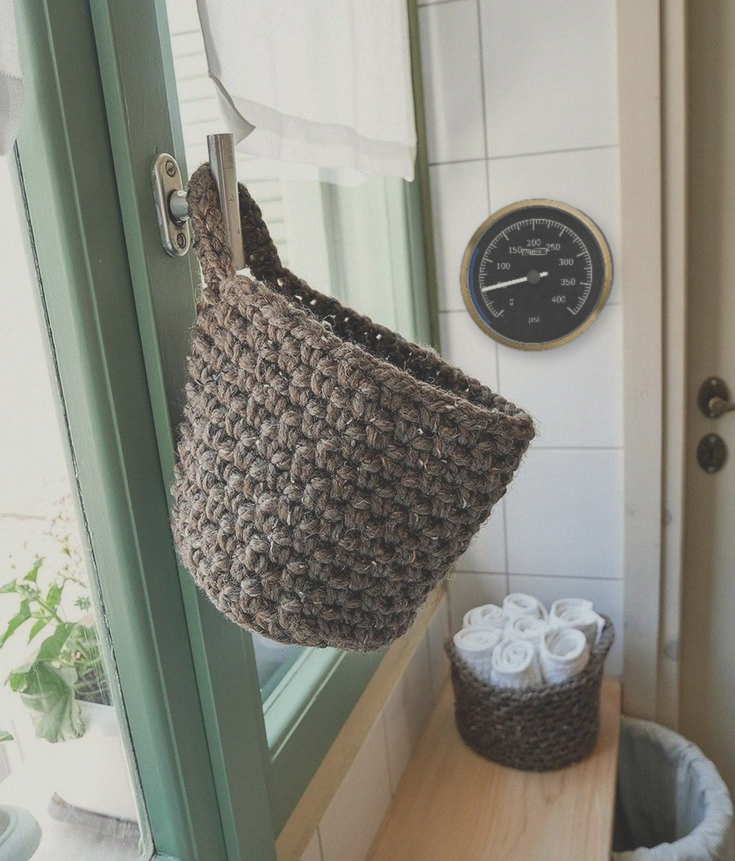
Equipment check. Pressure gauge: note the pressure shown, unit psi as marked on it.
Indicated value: 50 psi
